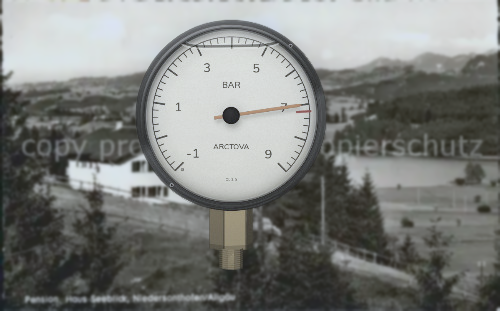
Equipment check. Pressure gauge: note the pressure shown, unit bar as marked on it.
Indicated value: 7 bar
